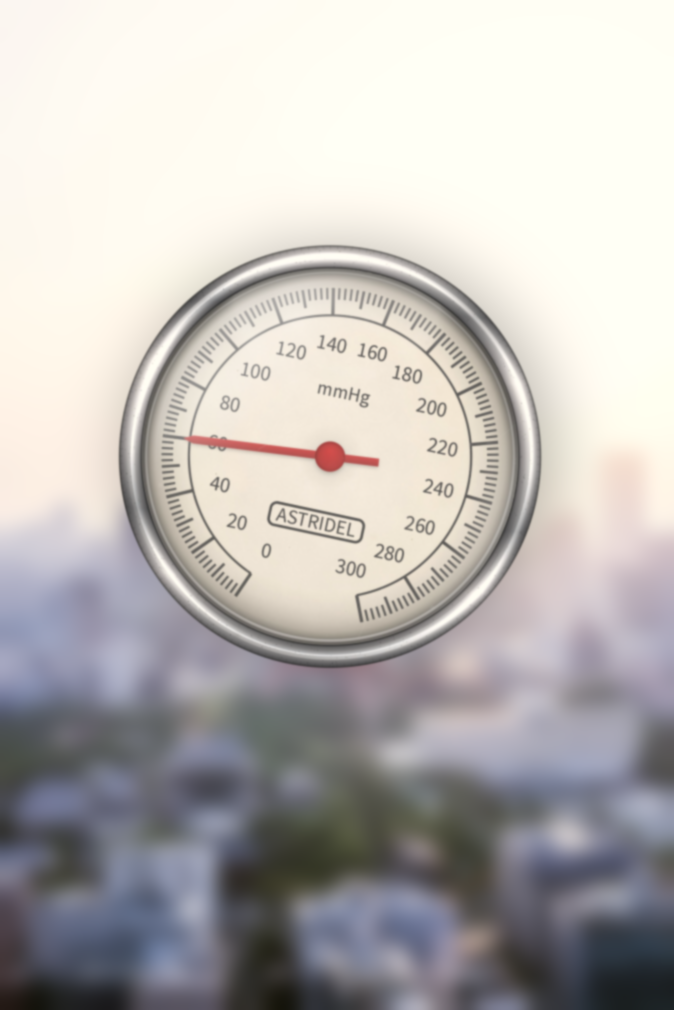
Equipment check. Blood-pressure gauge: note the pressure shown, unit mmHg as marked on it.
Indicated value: 60 mmHg
